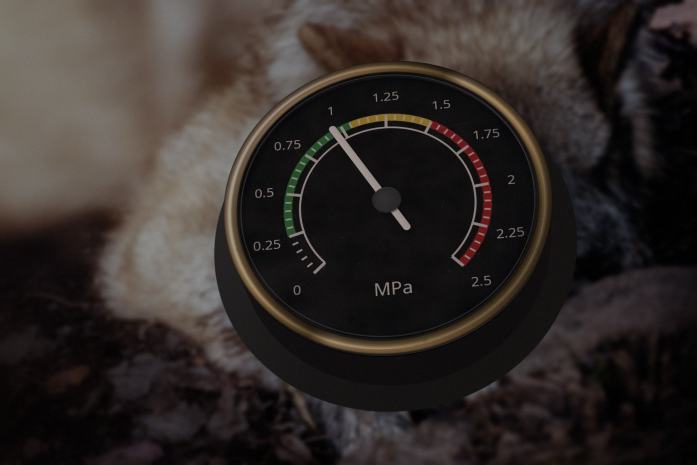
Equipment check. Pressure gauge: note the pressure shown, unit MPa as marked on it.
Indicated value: 0.95 MPa
